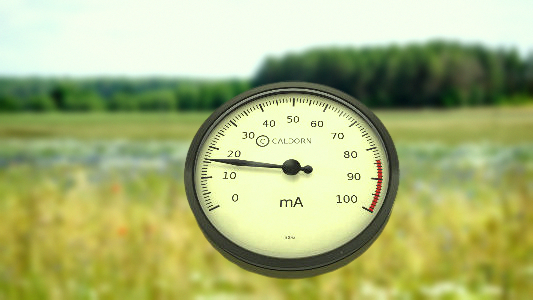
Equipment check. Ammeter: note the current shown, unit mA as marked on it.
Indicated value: 15 mA
